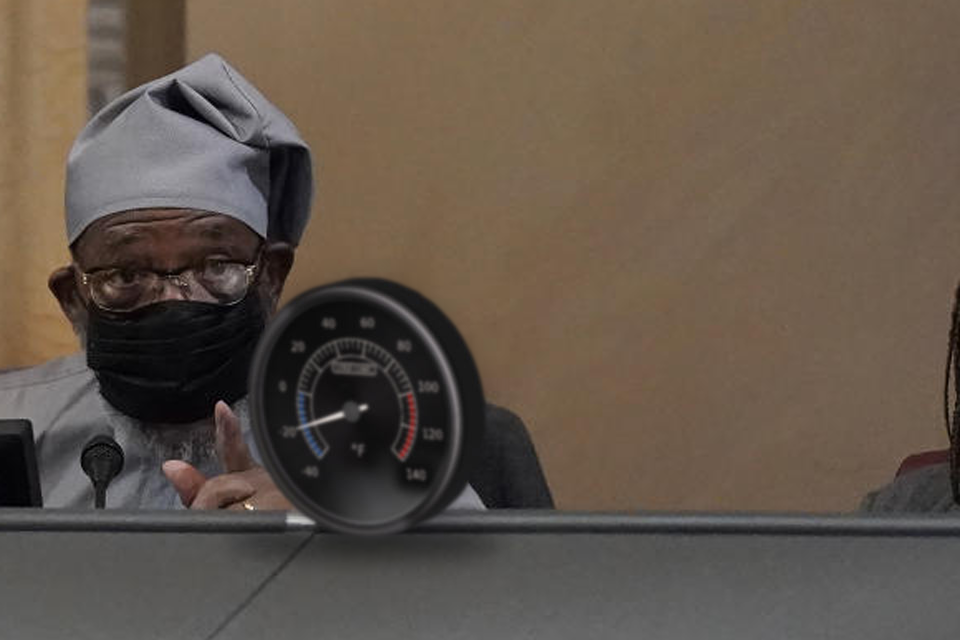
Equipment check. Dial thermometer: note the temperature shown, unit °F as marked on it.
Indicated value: -20 °F
